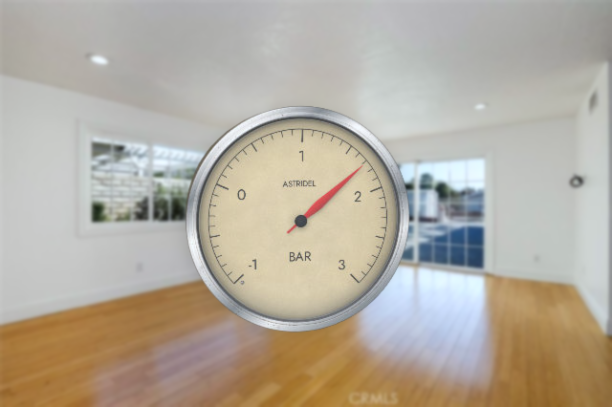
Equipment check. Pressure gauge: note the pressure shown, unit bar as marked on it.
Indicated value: 1.7 bar
